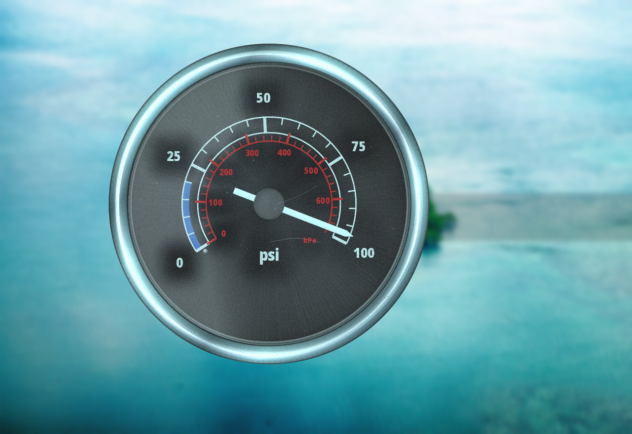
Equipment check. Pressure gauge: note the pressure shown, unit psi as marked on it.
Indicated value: 97.5 psi
